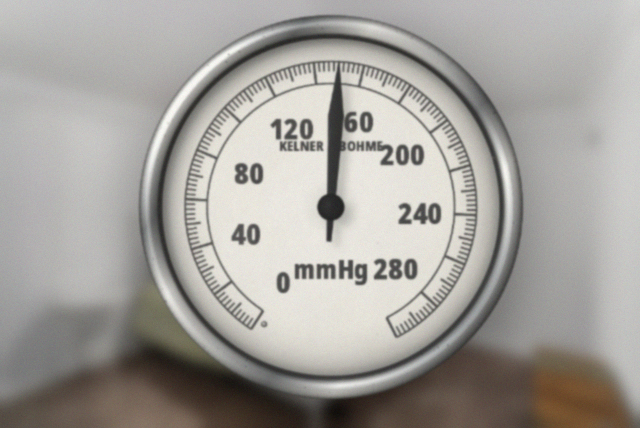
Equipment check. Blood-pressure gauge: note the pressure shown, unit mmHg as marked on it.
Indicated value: 150 mmHg
